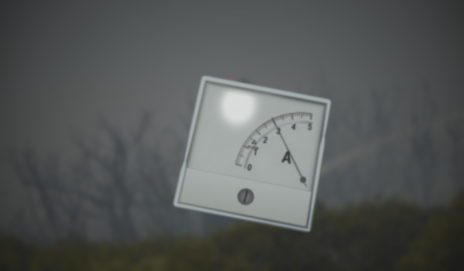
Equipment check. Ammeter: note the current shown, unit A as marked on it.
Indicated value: 3 A
